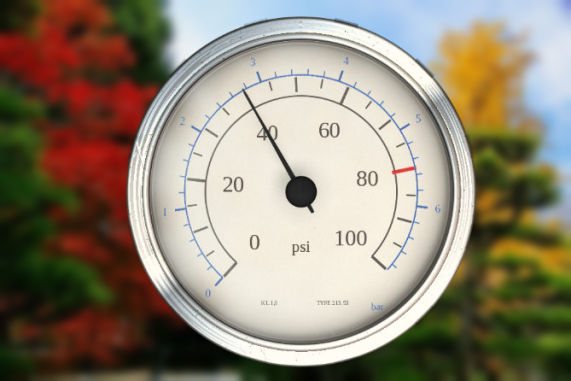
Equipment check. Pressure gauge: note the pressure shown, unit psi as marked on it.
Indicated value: 40 psi
